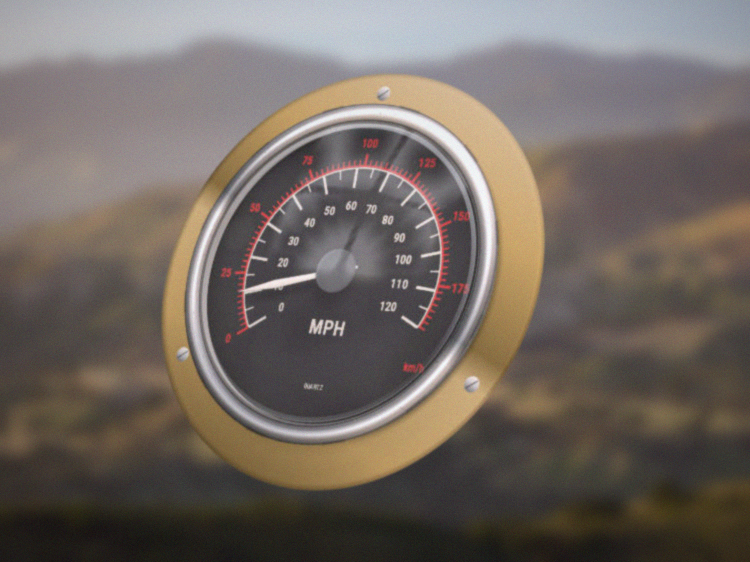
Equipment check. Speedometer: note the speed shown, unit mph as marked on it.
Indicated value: 10 mph
